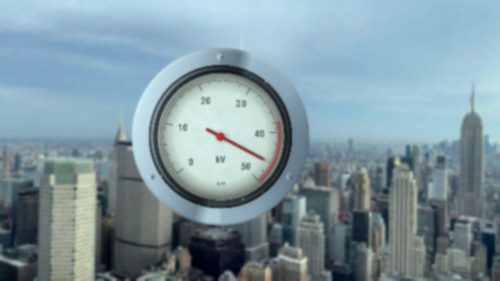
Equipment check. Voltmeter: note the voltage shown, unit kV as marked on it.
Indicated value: 46 kV
